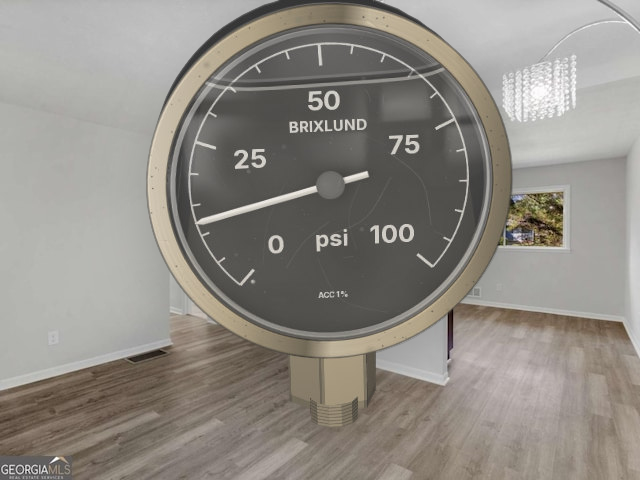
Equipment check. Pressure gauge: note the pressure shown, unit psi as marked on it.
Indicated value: 12.5 psi
